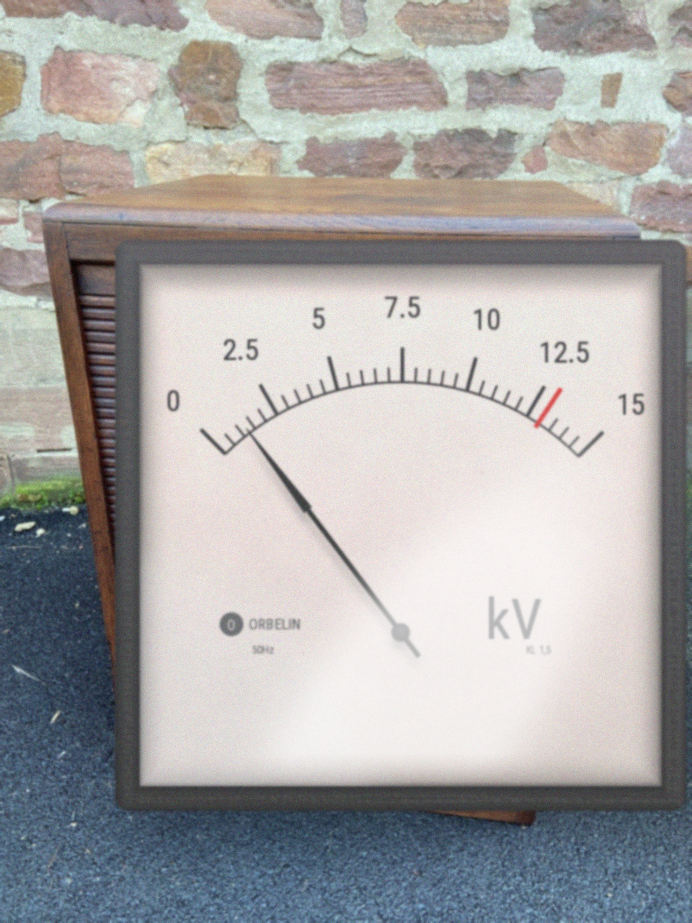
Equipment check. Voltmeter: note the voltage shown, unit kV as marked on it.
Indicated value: 1.25 kV
